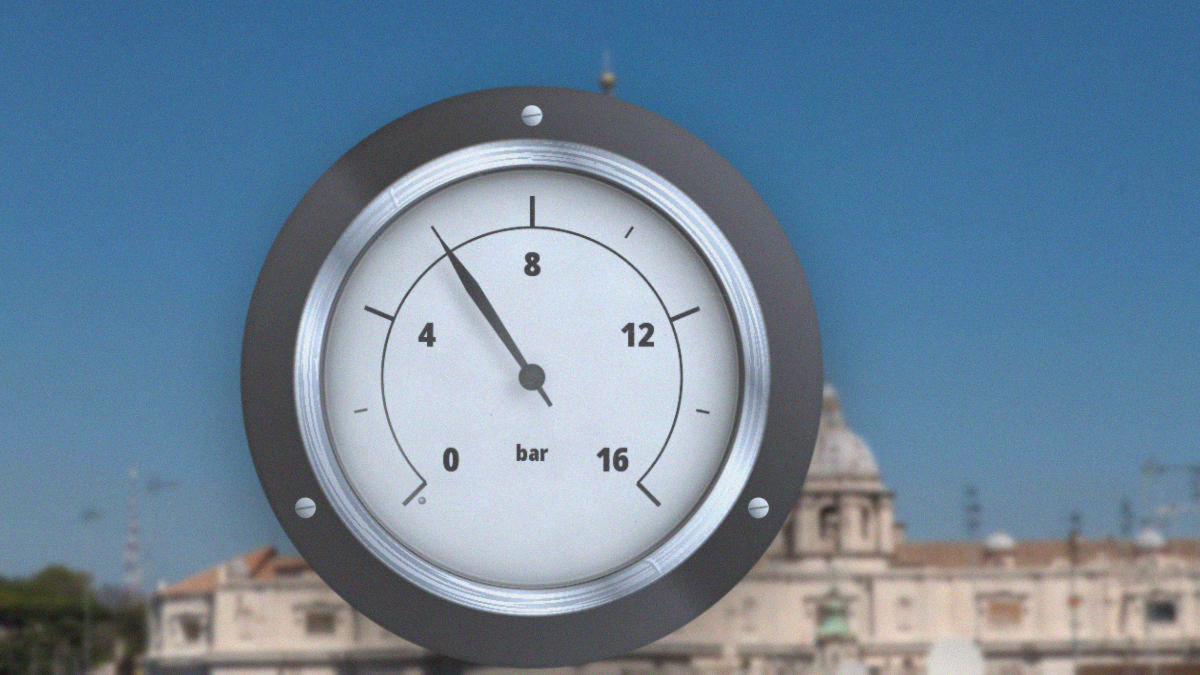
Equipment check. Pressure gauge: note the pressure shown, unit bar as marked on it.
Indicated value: 6 bar
